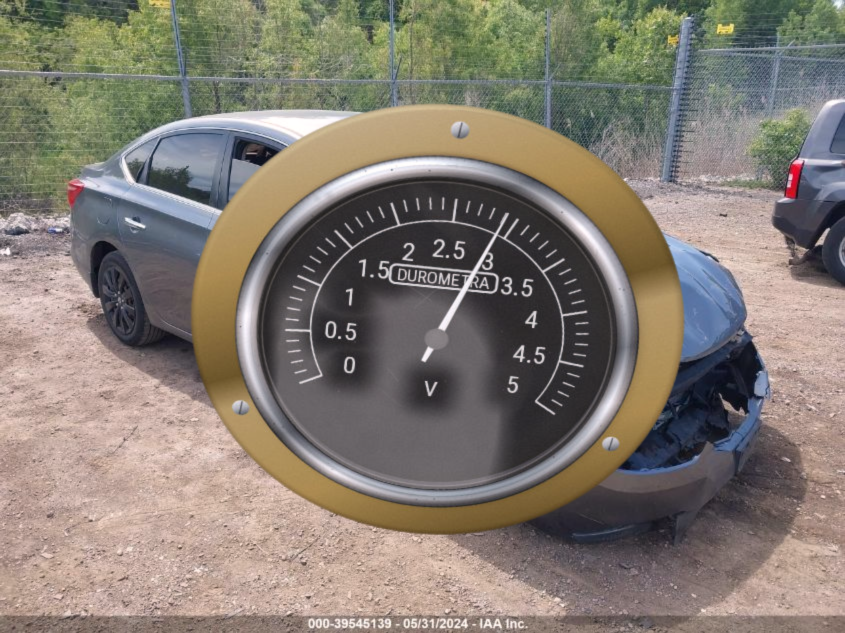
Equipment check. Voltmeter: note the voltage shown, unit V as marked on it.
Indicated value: 2.9 V
